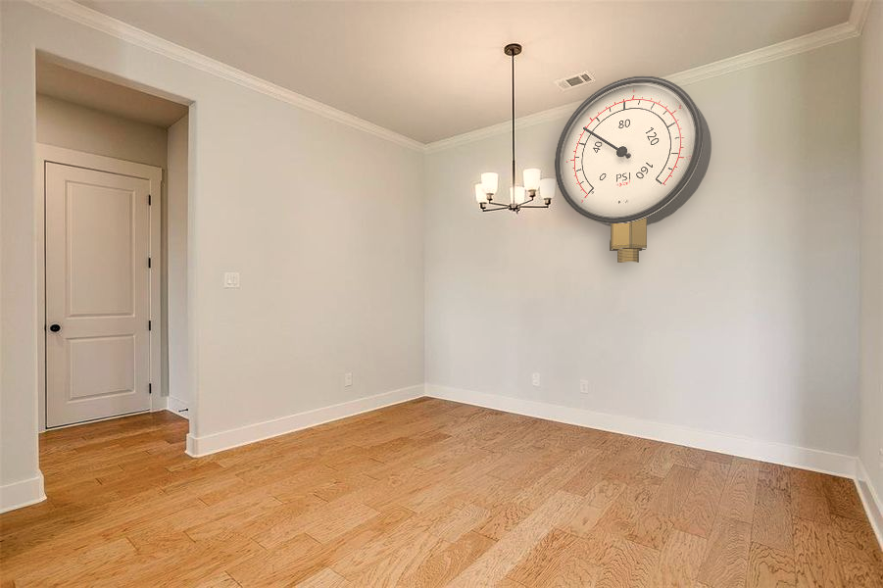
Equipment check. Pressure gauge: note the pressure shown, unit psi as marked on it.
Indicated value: 50 psi
